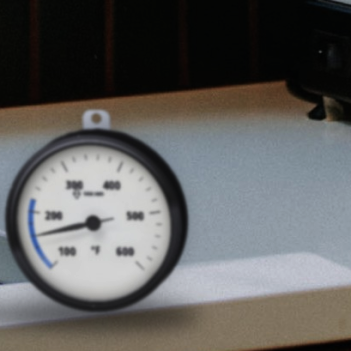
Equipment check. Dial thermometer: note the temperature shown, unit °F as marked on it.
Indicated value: 160 °F
